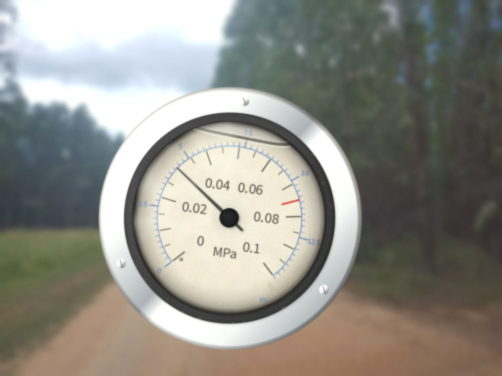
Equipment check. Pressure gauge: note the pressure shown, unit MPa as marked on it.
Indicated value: 0.03 MPa
